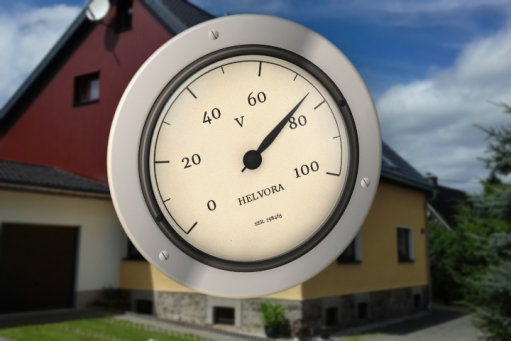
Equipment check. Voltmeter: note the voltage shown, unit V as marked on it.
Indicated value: 75 V
